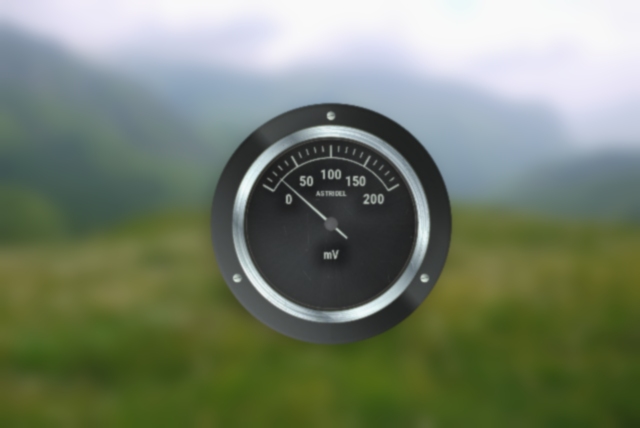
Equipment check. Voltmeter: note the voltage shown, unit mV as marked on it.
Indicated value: 20 mV
